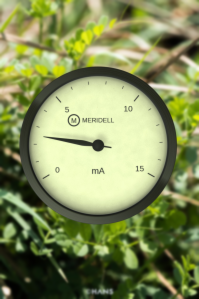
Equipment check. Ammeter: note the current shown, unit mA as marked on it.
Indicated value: 2.5 mA
